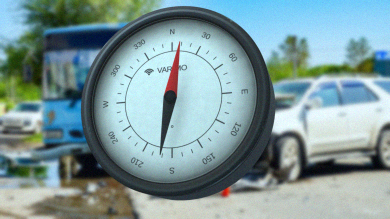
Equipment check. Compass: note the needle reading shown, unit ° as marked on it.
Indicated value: 10 °
